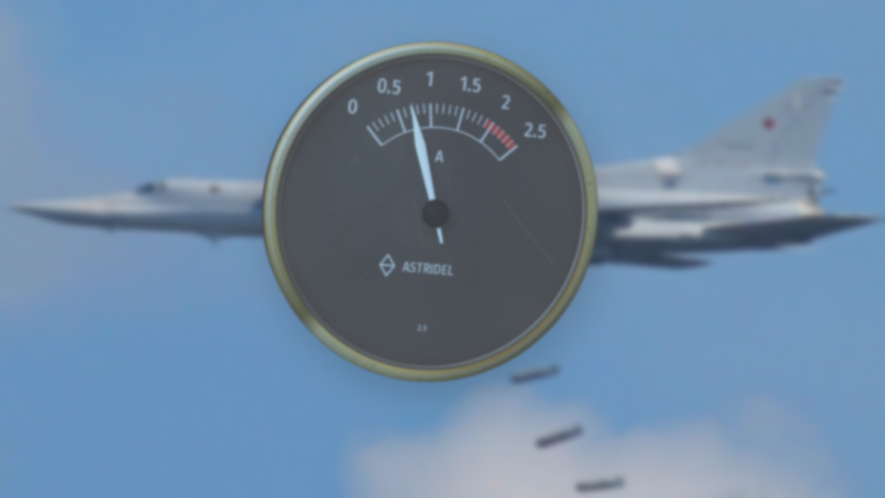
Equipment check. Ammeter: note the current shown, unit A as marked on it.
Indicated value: 0.7 A
